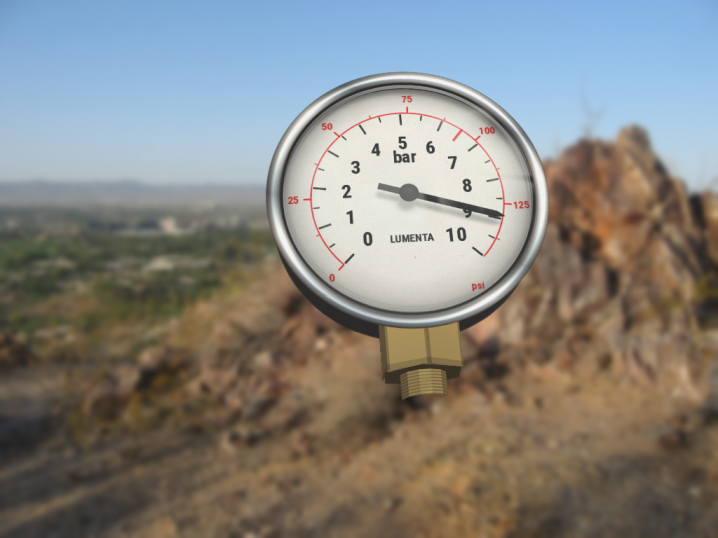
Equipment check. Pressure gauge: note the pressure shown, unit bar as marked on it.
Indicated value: 9 bar
